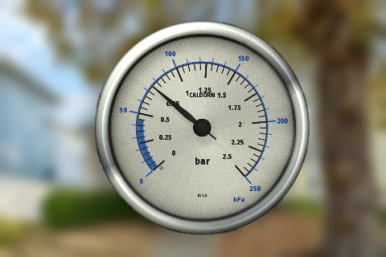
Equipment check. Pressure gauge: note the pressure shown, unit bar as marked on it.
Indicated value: 0.75 bar
